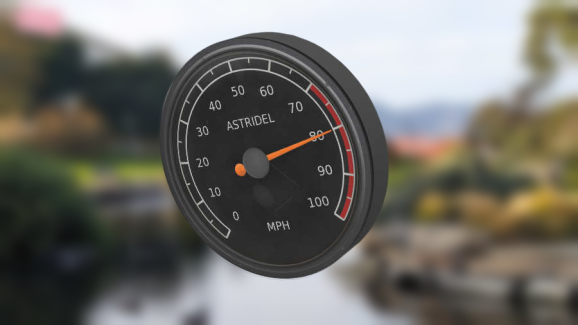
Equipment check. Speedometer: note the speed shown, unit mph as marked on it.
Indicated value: 80 mph
